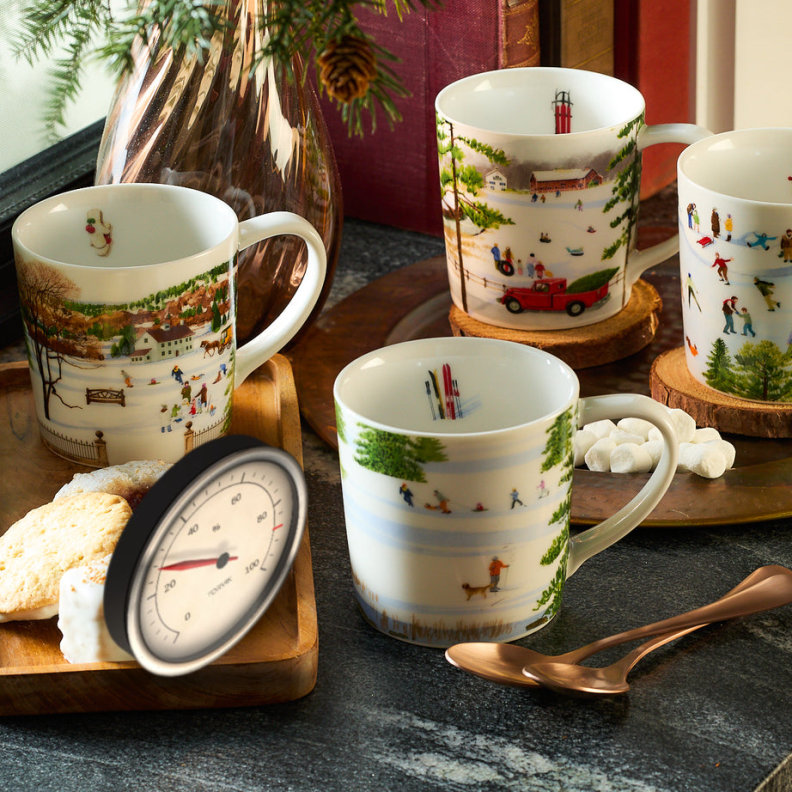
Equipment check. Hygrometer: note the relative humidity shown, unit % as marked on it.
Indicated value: 28 %
